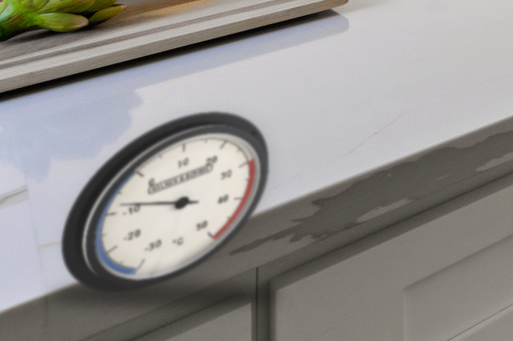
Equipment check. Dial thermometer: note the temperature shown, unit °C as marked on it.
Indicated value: -7.5 °C
